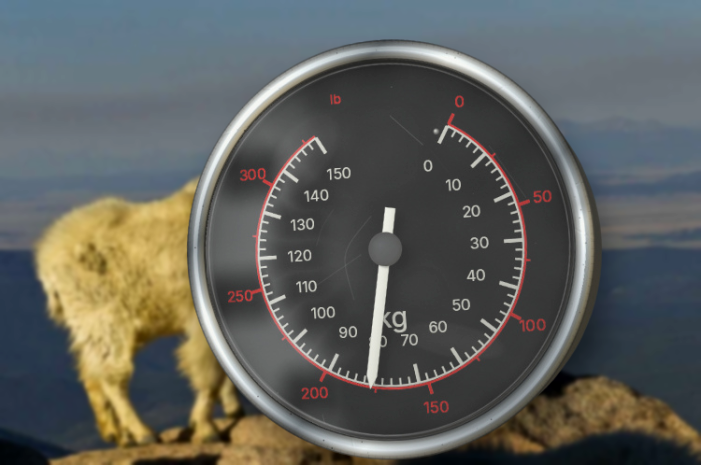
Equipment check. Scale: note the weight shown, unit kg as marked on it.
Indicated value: 80 kg
